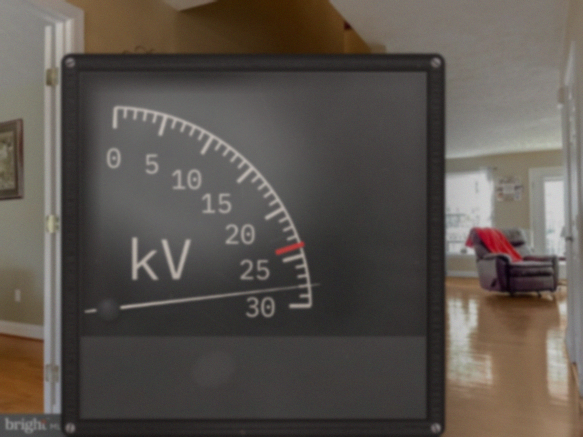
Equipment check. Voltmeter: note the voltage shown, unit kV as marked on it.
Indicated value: 28 kV
